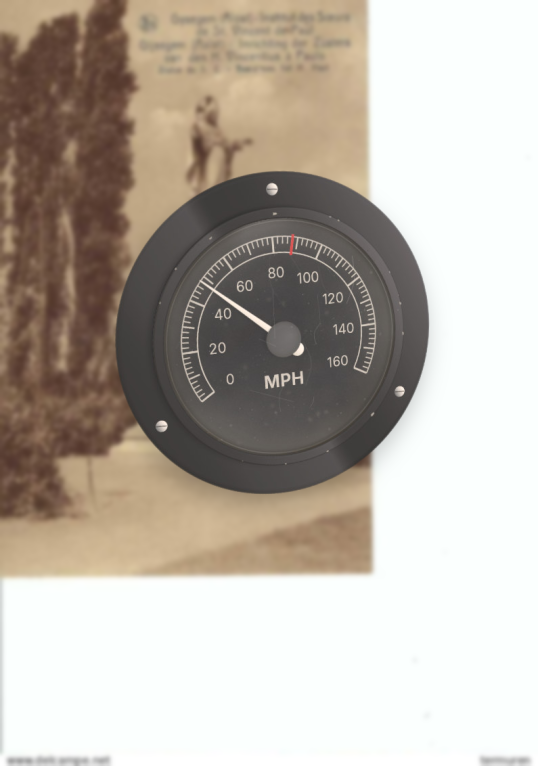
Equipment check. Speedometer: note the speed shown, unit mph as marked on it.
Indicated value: 48 mph
